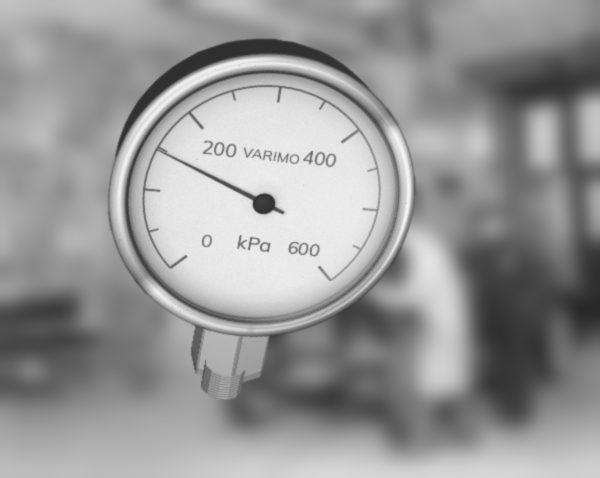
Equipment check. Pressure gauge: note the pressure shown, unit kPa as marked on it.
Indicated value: 150 kPa
